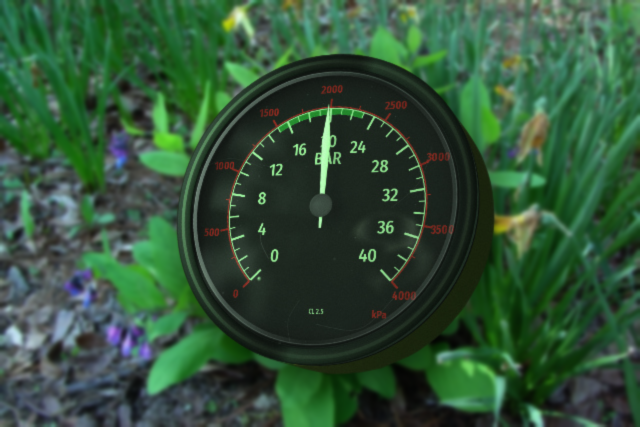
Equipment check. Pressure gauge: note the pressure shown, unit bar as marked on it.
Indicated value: 20 bar
